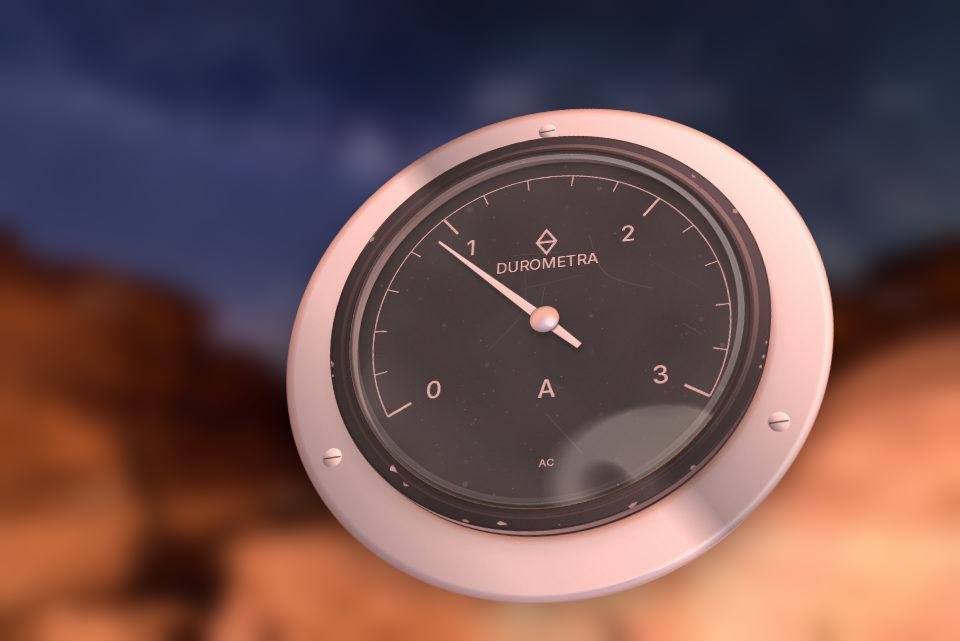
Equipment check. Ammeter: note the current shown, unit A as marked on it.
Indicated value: 0.9 A
